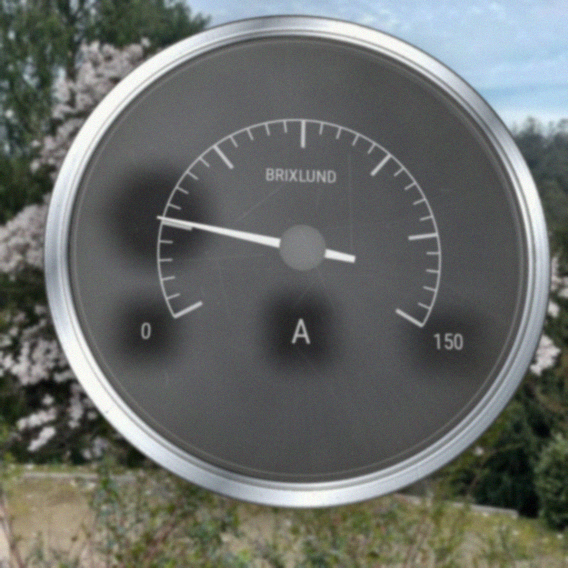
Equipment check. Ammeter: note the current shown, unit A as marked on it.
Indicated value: 25 A
